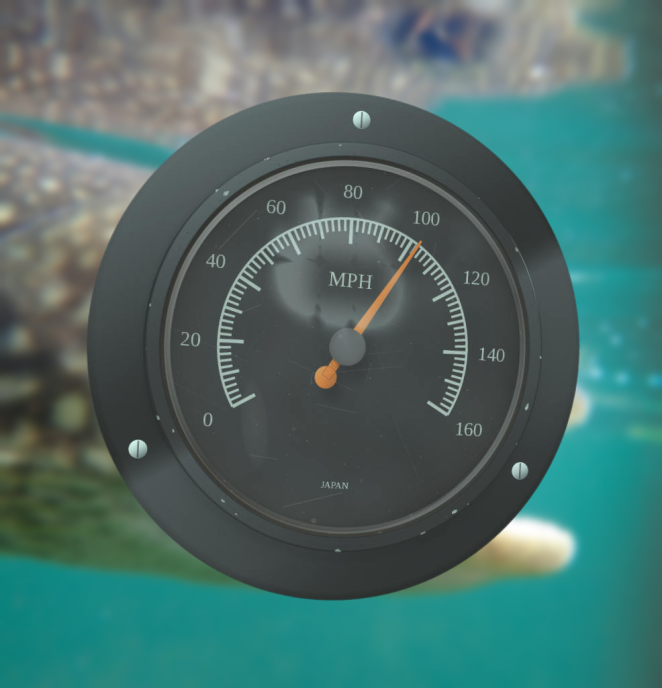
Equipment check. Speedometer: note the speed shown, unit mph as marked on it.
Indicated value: 102 mph
